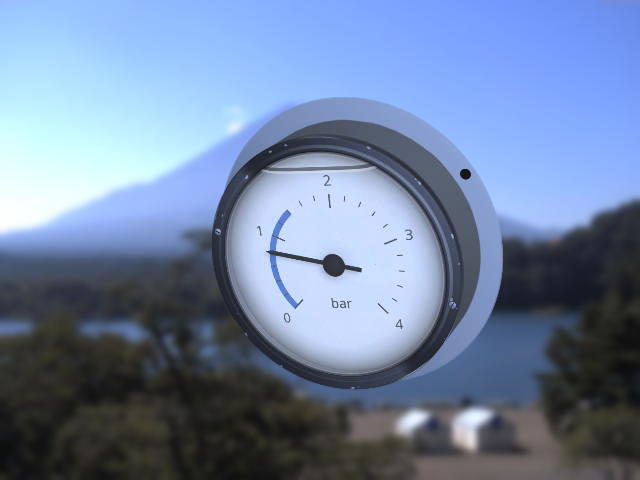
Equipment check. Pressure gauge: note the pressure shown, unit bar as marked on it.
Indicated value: 0.8 bar
